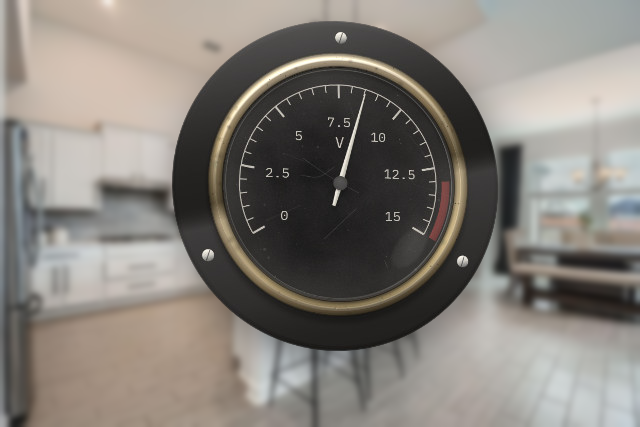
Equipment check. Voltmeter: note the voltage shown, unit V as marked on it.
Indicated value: 8.5 V
